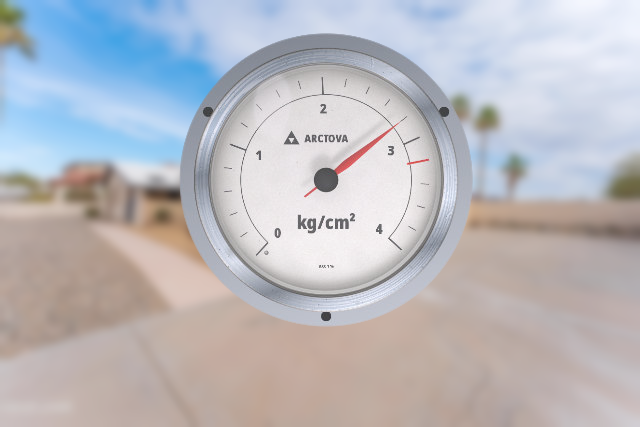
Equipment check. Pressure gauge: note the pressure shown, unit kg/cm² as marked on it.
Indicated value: 2.8 kg/cm²
